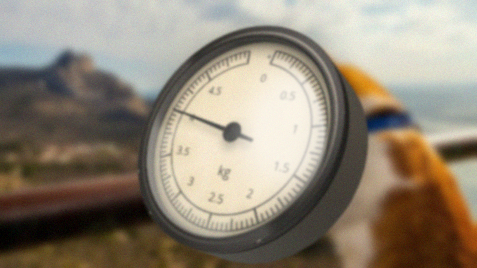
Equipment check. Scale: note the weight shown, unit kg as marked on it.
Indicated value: 4 kg
